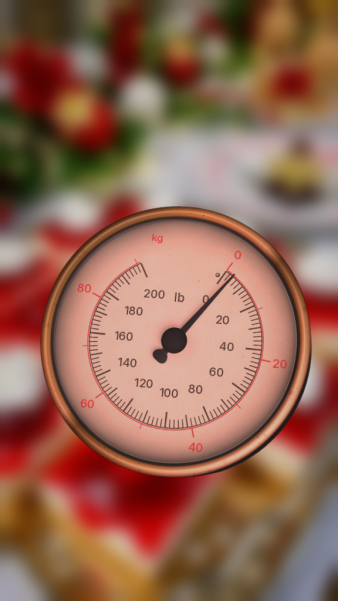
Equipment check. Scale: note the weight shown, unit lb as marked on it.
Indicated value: 4 lb
